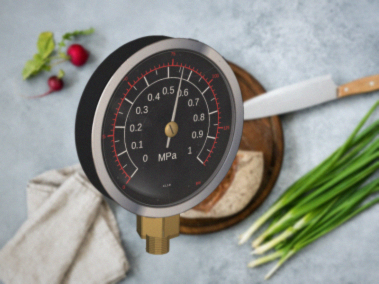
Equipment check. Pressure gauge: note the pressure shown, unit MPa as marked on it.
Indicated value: 0.55 MPa
